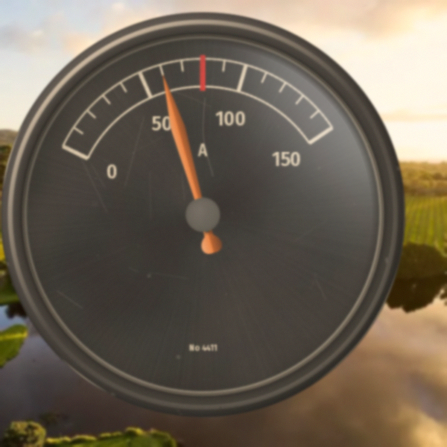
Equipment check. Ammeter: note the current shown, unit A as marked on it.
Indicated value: 60 A
